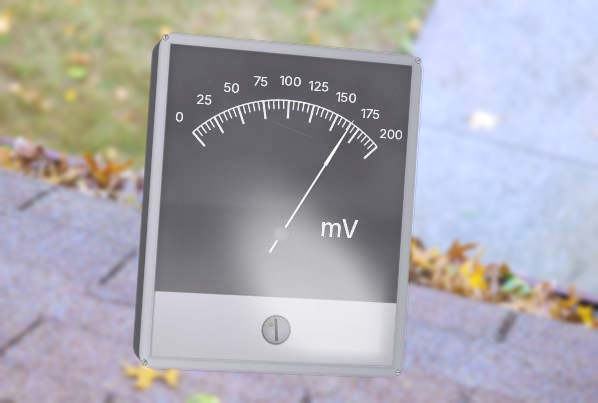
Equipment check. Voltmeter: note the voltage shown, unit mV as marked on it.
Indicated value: 165 mV
